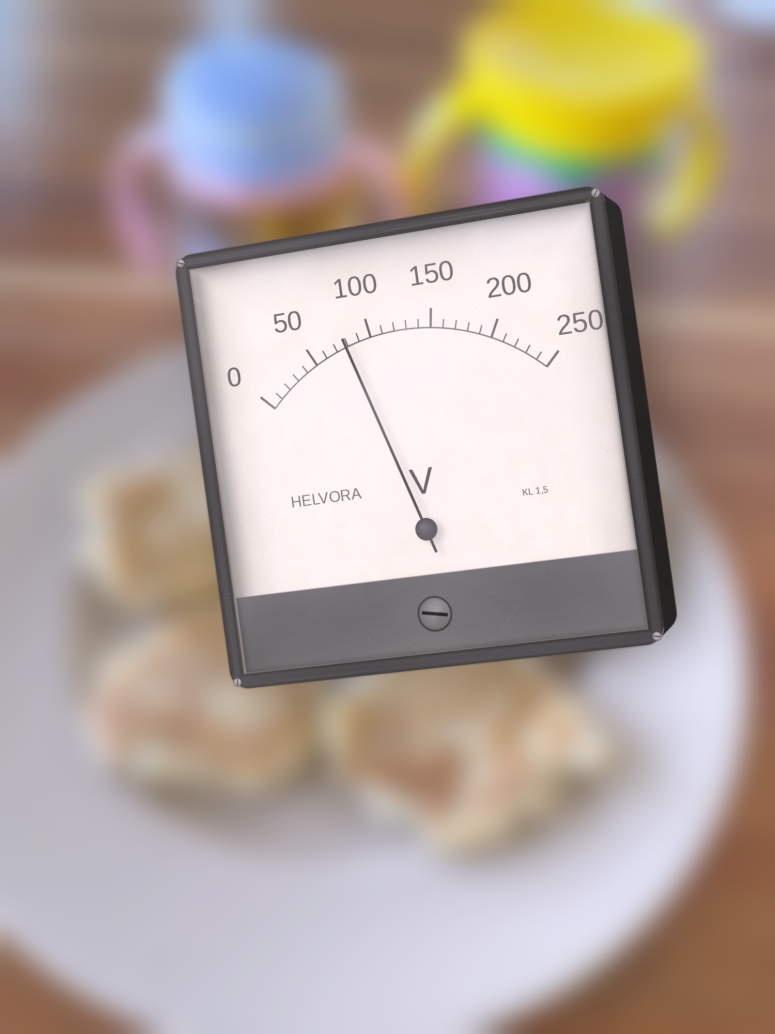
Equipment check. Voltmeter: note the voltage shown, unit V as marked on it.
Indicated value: 80 V
